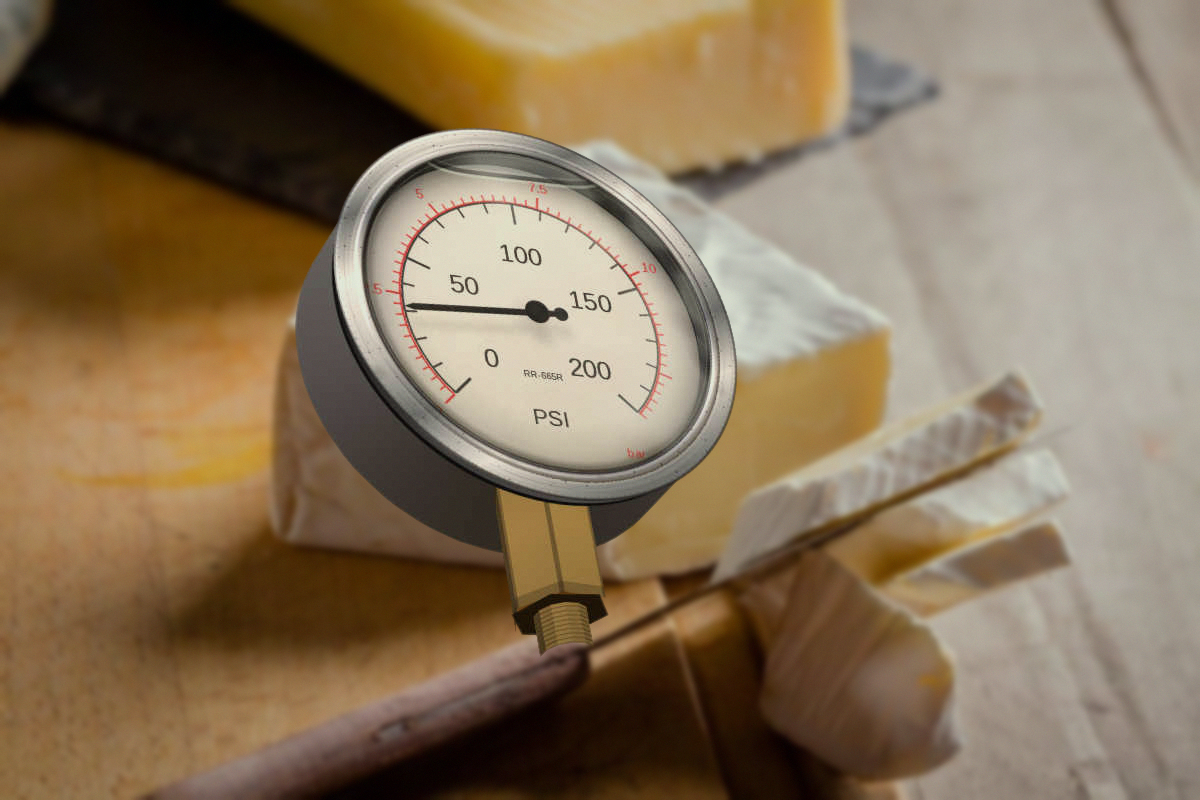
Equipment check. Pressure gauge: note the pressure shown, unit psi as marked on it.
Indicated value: 30 psi
